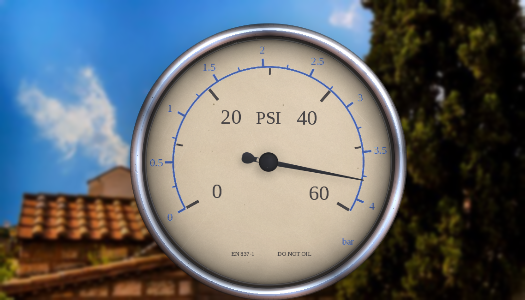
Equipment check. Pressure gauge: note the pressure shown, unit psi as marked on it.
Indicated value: 55 psi
